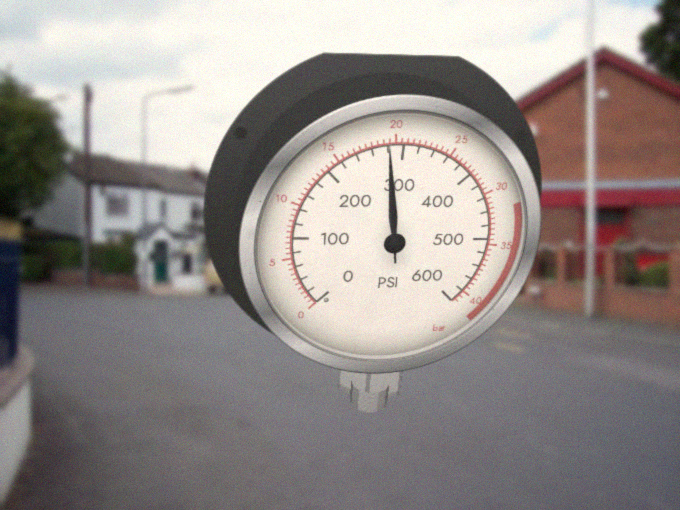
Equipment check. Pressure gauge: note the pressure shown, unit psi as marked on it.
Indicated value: 280 psi
